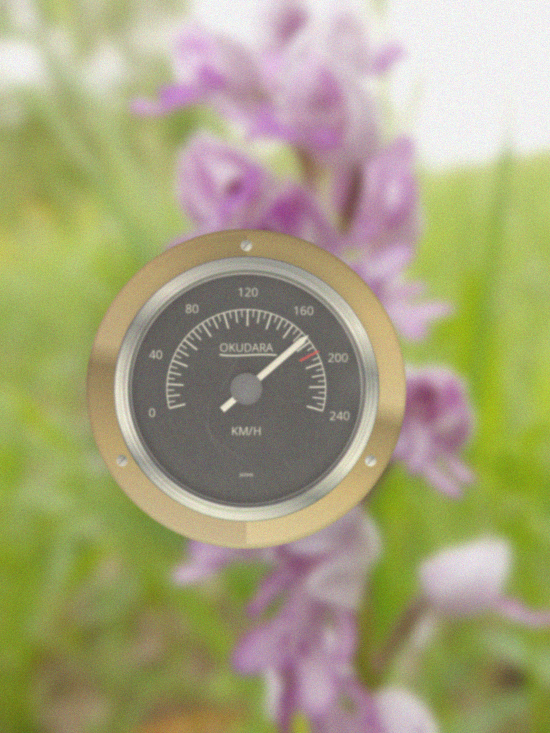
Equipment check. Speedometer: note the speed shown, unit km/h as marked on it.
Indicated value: 175 km/h
